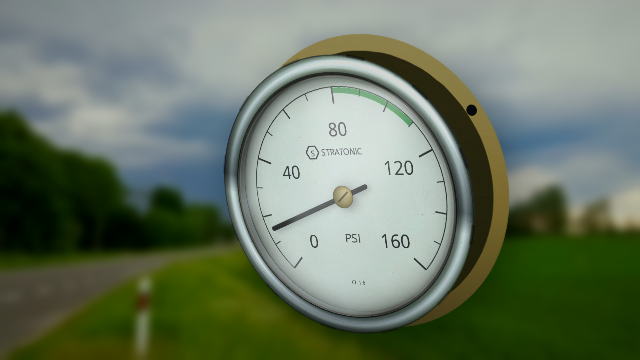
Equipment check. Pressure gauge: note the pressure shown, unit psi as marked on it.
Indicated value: 15 psi
